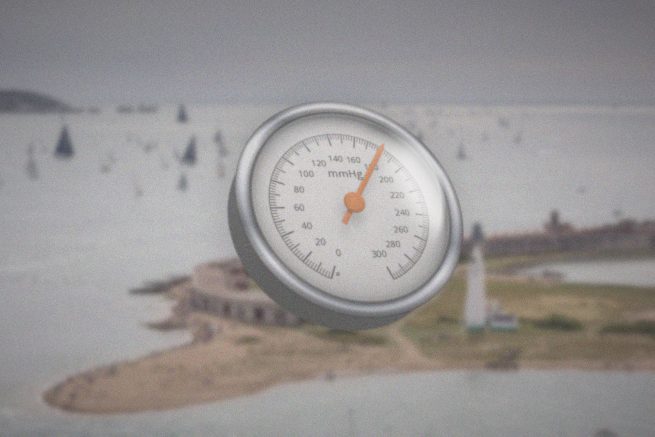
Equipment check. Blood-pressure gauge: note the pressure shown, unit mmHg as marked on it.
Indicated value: 180 mmHg
